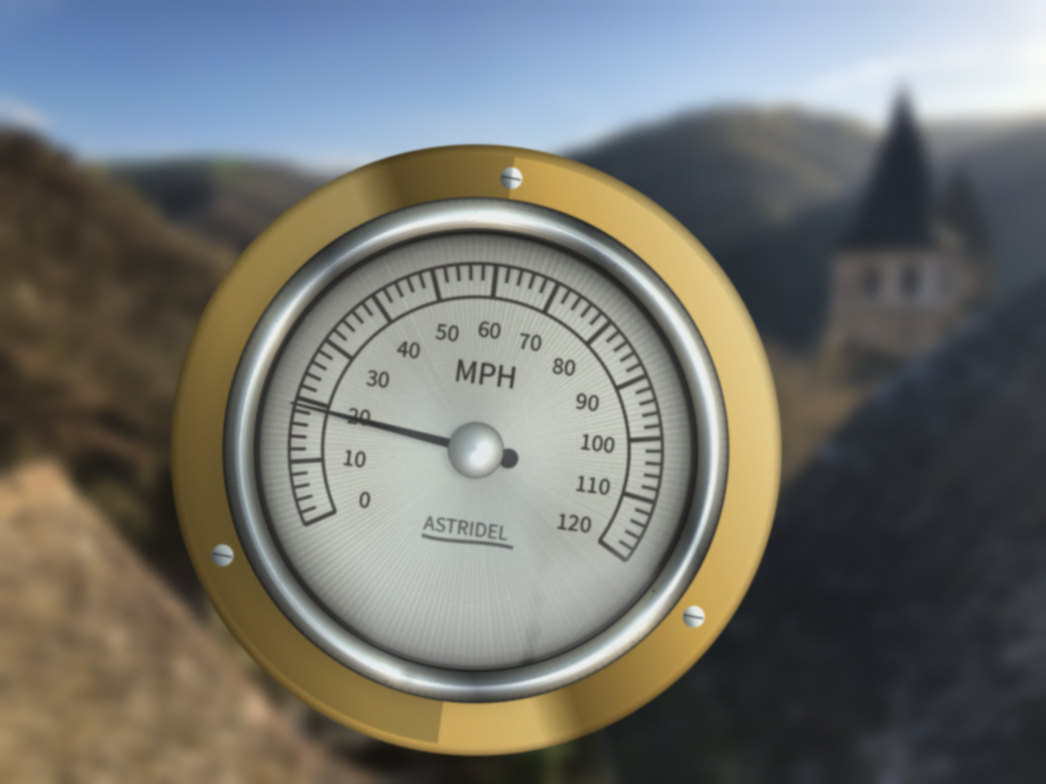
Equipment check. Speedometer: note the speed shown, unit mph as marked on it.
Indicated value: 19 mph
